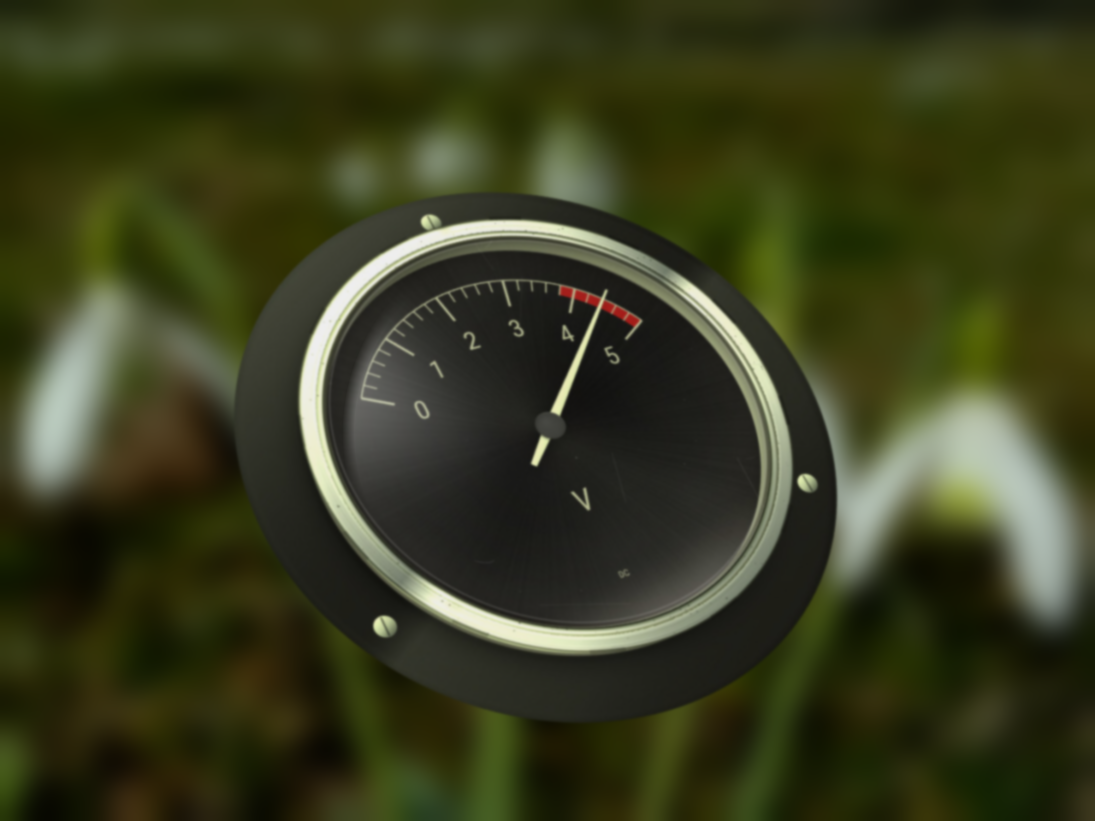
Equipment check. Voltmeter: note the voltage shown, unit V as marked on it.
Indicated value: 4.4 V
